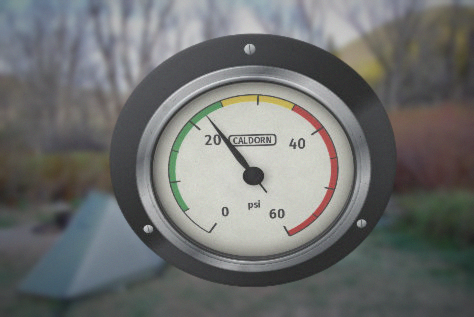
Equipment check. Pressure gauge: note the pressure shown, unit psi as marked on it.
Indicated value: 22.5 psi
